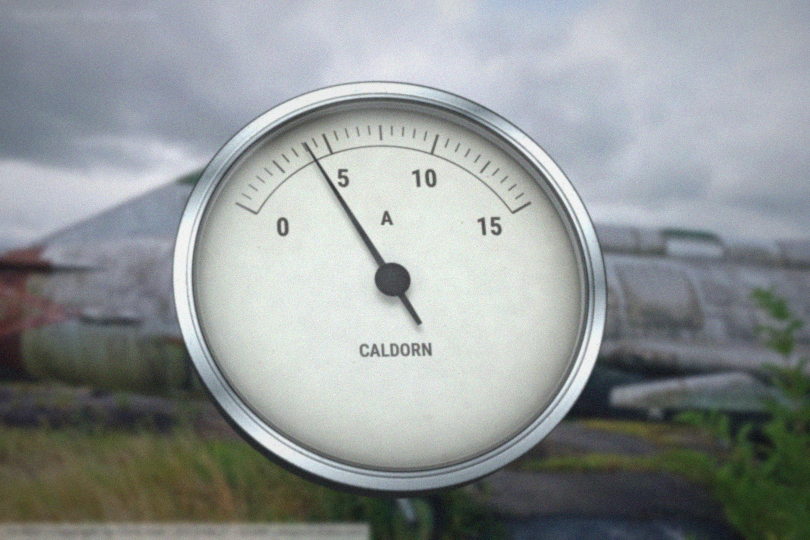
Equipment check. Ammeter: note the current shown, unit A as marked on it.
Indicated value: 4 A
